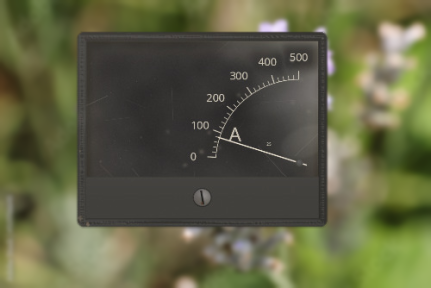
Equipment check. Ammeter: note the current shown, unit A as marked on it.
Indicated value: 80 A
